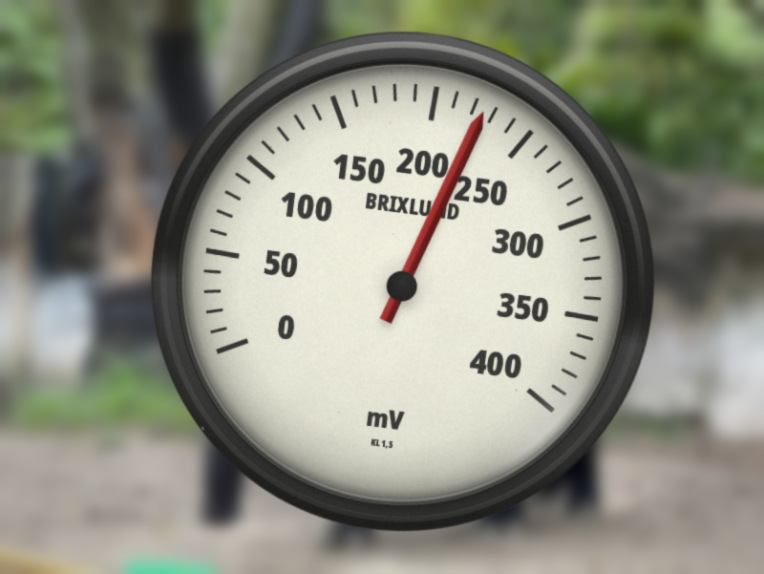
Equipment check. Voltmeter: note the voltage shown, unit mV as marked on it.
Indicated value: 225 mV
